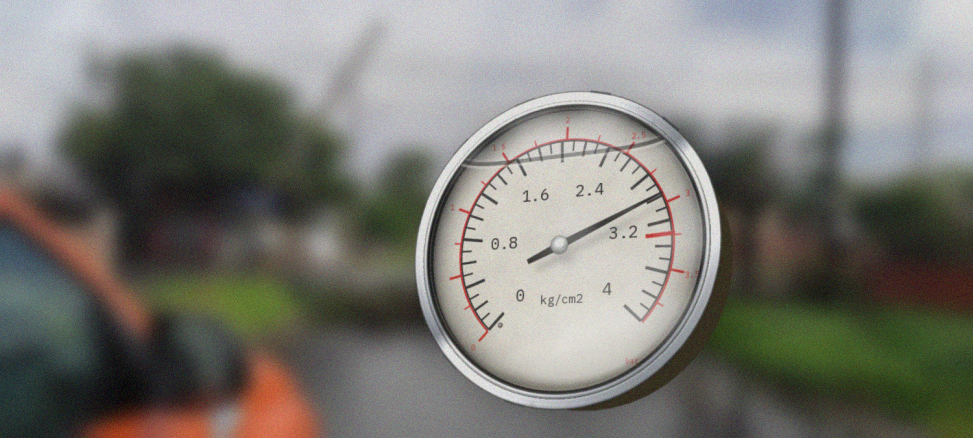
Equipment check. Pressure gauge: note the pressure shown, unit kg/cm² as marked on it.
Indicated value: 3 kg/cm²
